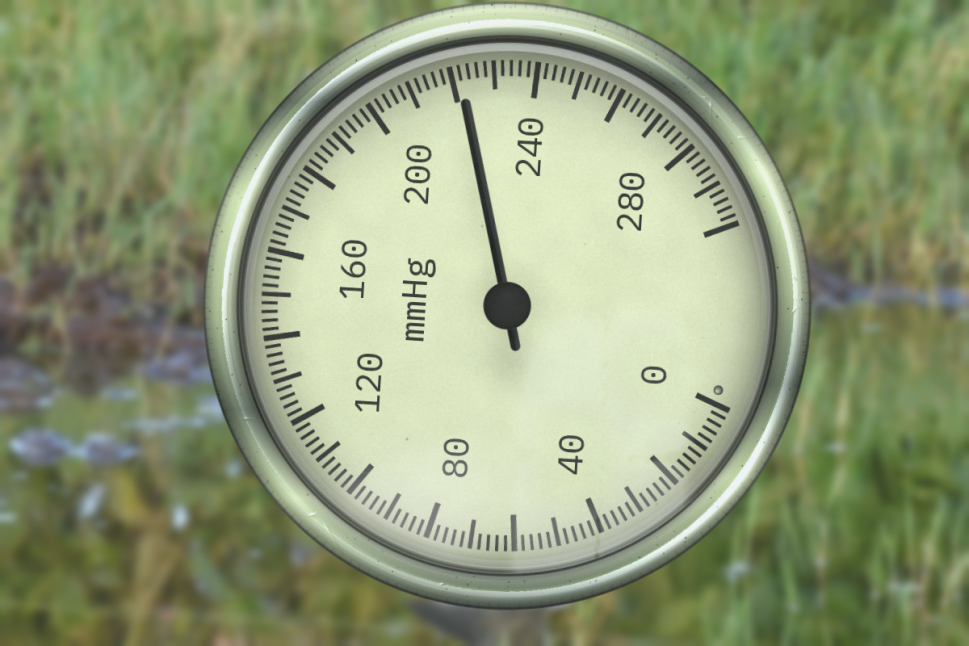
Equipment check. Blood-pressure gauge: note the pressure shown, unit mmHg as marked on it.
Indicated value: 222 mmHg
